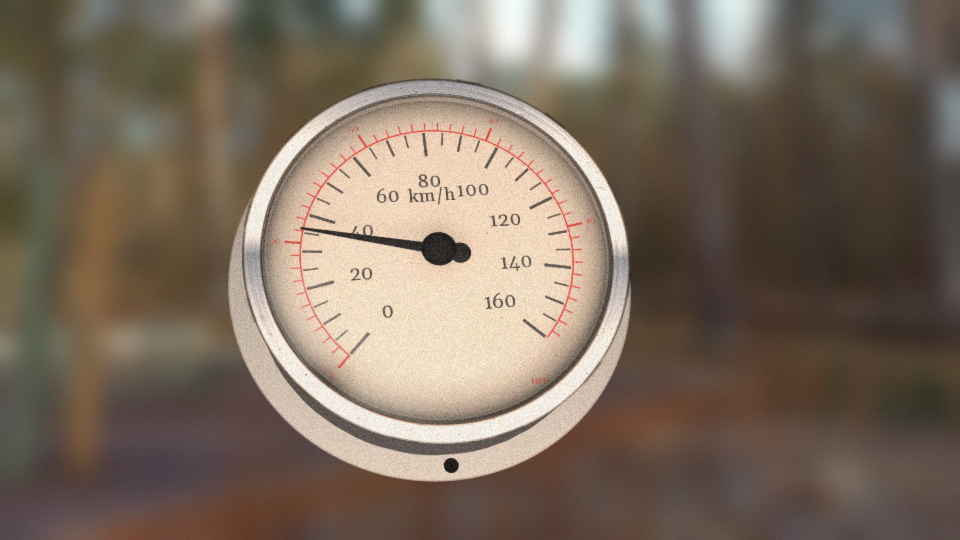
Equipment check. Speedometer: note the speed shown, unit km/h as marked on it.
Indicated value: 35 km/h
